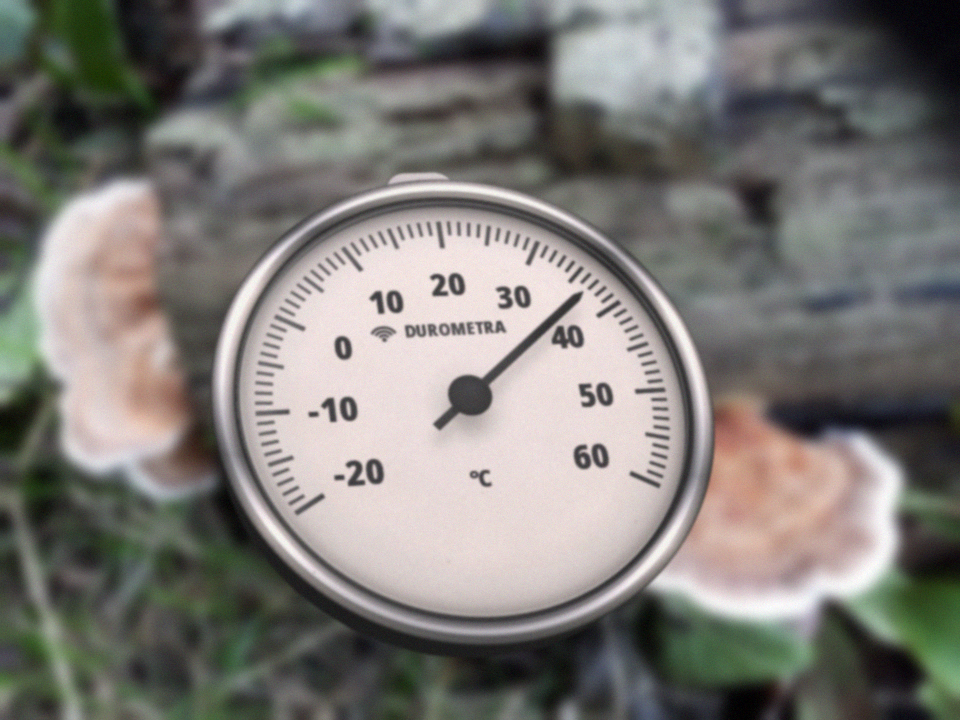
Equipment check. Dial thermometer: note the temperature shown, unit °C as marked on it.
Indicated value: 37 °C
